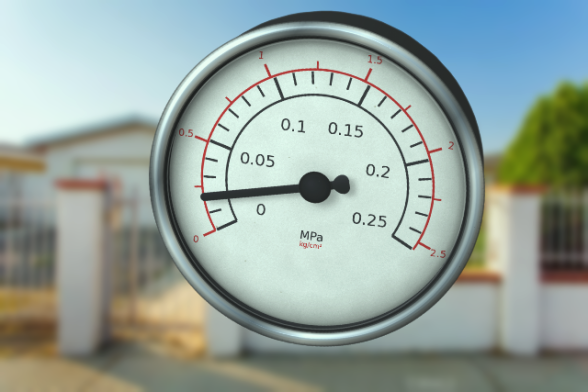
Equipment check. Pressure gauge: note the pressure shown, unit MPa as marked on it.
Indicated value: 0.02 MPa
